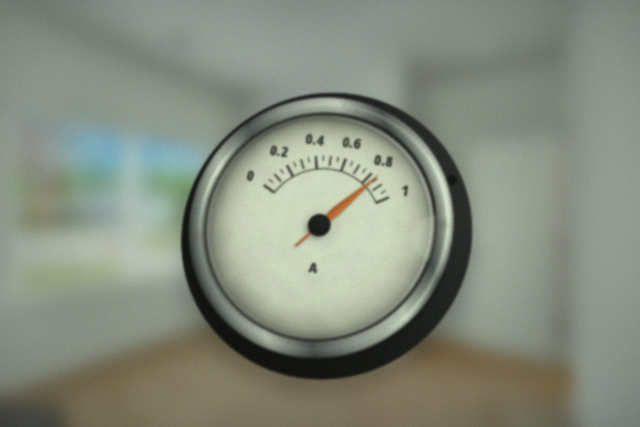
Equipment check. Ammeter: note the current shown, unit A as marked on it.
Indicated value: 0.85 A
